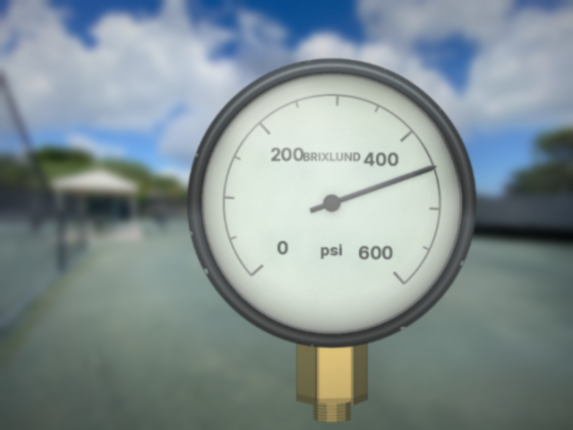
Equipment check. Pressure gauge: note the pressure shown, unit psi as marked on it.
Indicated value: 450 psi
